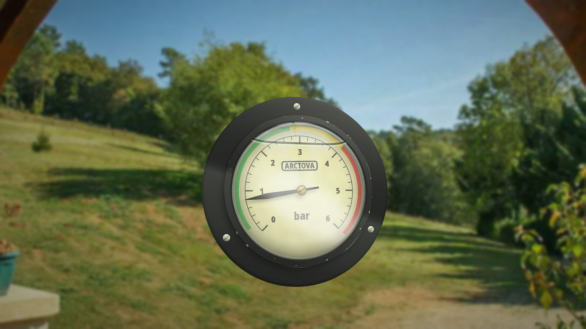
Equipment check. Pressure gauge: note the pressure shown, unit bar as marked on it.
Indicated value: 0.8 bar
